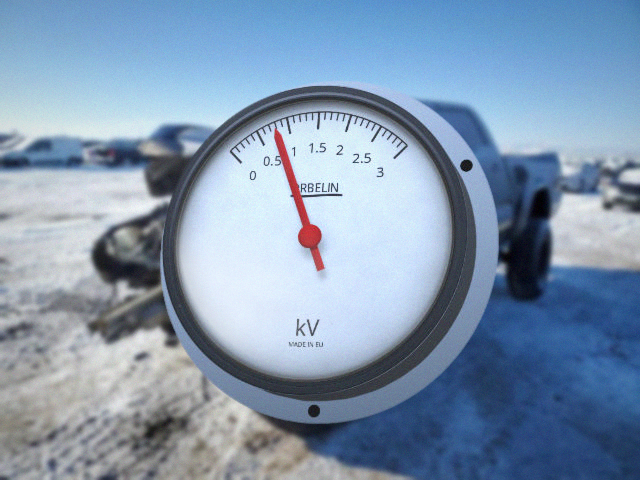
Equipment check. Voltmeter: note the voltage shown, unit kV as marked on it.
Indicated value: 0.8 kV
